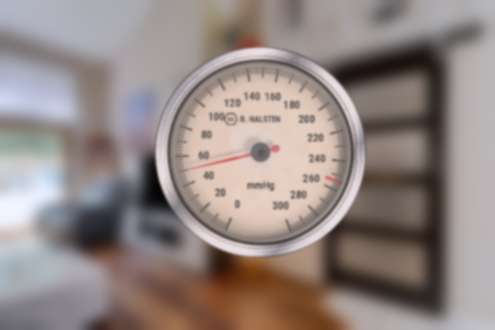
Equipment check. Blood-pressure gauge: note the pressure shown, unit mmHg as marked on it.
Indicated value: 50 mmHg
